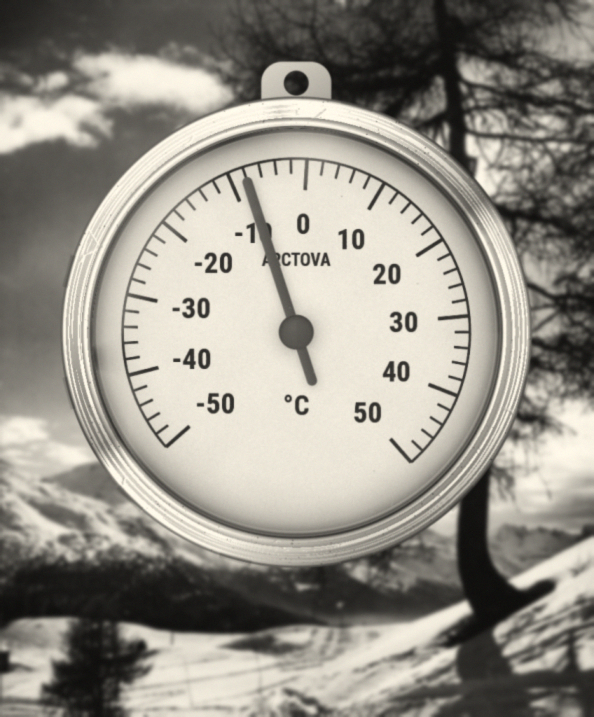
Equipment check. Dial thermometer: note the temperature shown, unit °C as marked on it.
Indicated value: -8 °C
